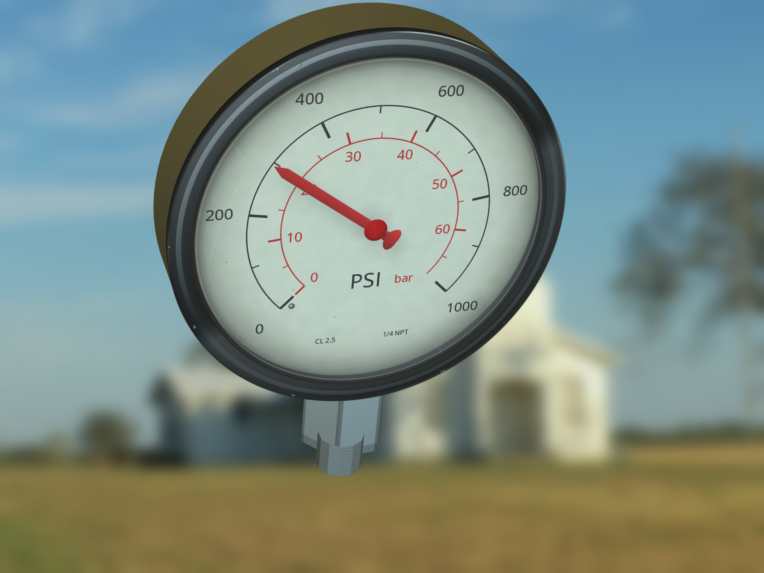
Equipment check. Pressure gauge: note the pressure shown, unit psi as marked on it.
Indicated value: 300 psi
